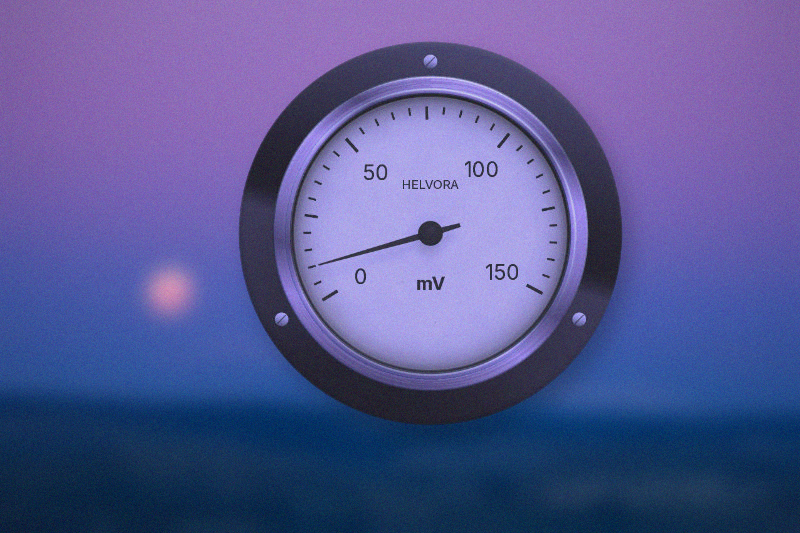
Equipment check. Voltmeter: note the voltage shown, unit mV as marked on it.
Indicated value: 10 mV
